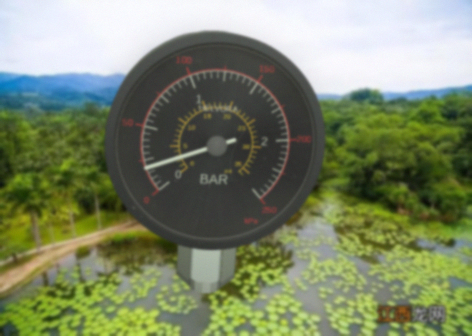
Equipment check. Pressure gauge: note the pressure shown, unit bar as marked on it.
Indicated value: 0.2 bar
